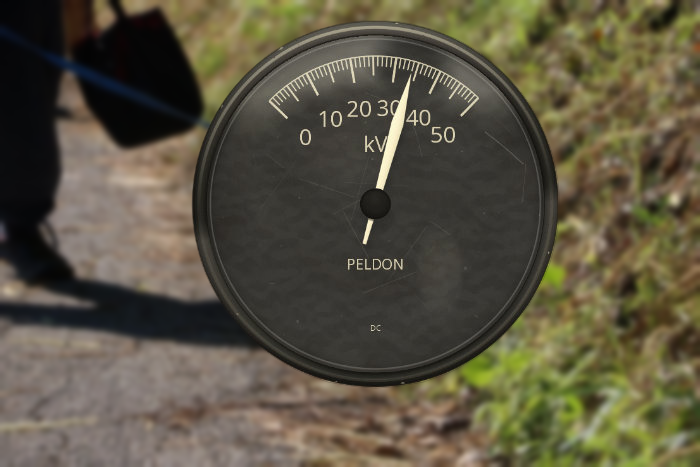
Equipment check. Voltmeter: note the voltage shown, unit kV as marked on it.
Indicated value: 34 kV
